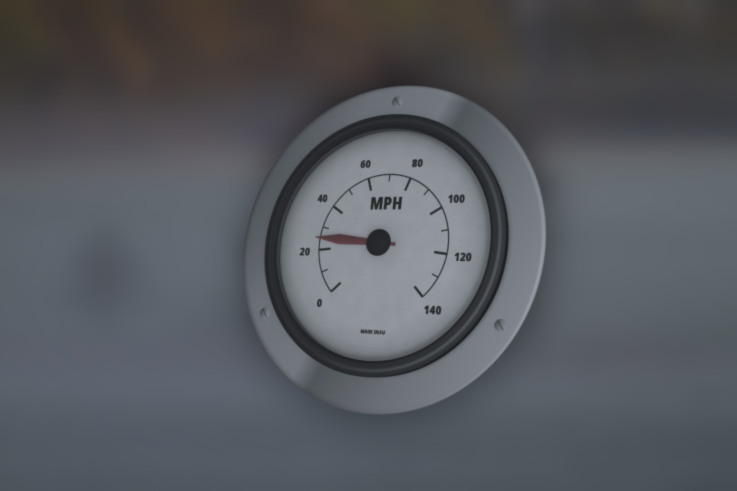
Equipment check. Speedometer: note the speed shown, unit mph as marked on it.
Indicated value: 25 mph
